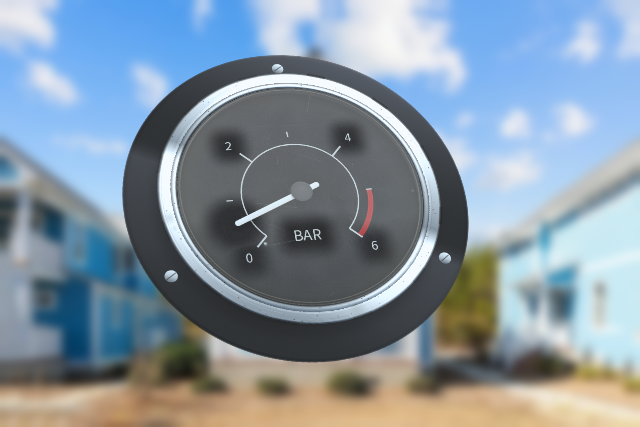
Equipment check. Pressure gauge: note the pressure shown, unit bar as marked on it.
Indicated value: 0.5 bar
